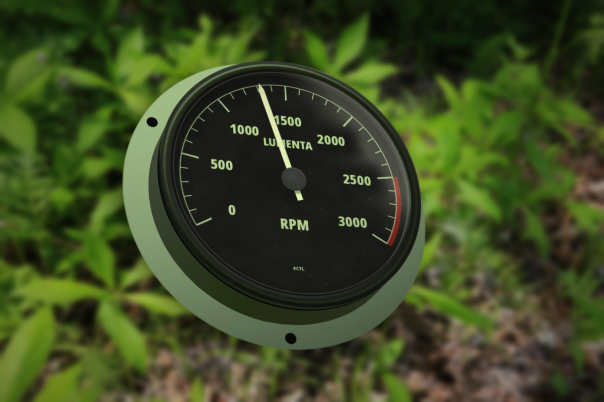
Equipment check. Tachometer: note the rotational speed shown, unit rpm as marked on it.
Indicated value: 1300 rpm
